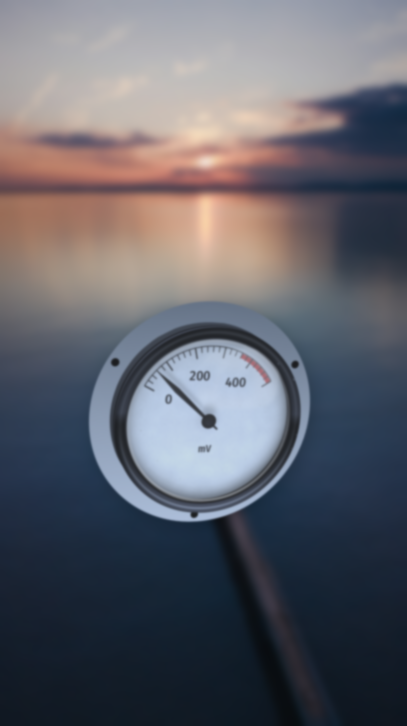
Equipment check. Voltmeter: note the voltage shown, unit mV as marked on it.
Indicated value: 60 mV
